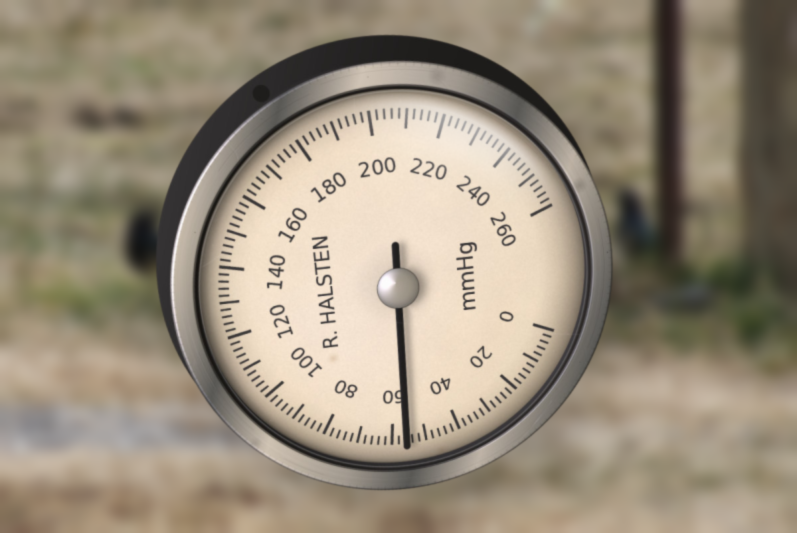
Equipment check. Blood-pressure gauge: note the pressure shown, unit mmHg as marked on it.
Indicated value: 56 mmHg
